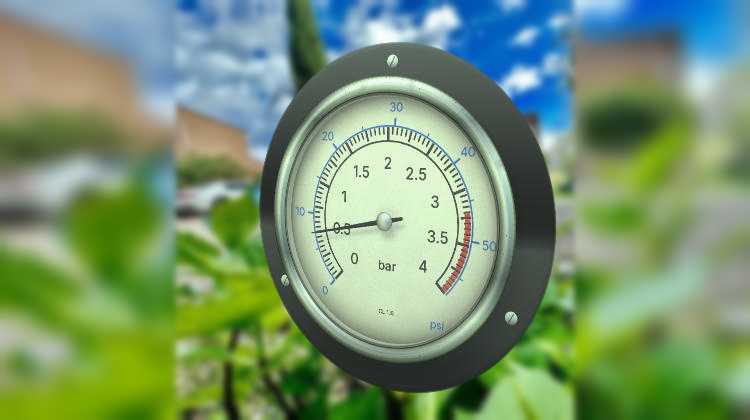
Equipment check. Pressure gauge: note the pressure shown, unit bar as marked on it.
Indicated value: 0.5 bar
